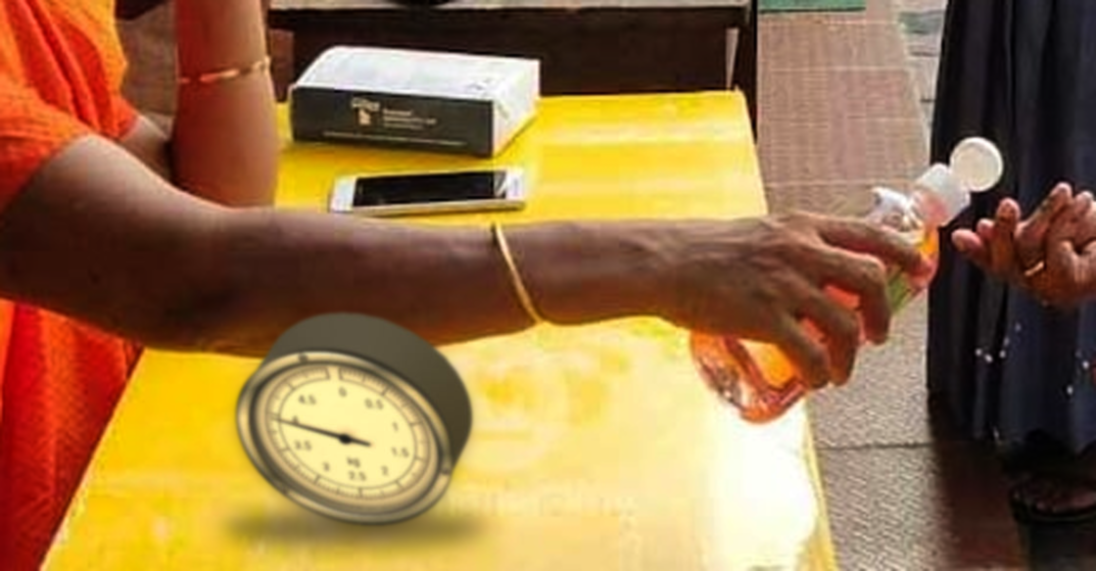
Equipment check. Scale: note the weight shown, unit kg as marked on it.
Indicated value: 4 kg
